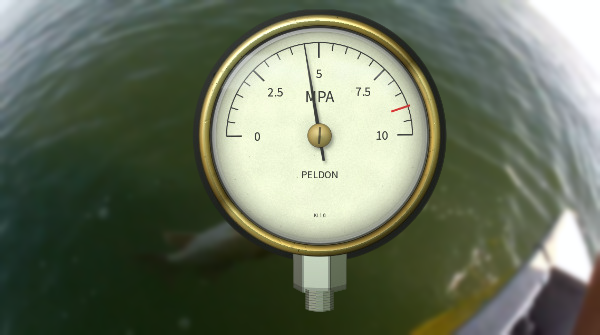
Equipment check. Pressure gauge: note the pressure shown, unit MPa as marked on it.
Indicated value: 4.5 MPa
